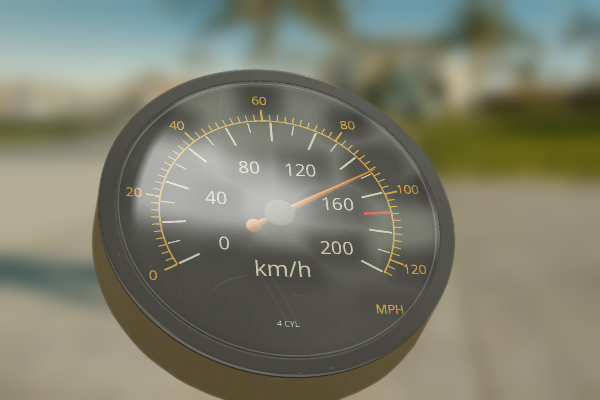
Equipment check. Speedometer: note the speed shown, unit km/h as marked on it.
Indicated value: 150 km/h
